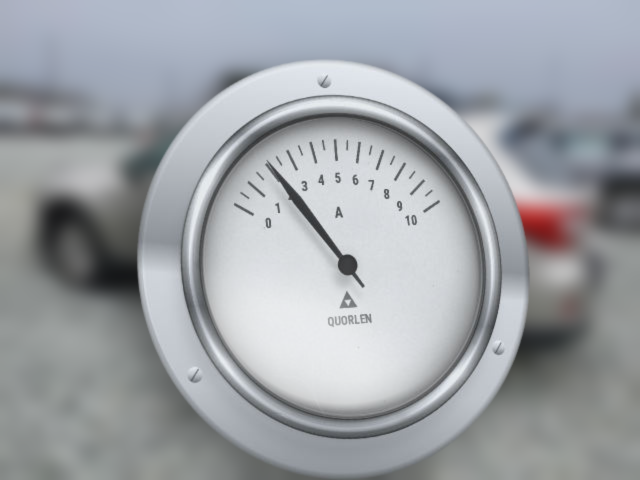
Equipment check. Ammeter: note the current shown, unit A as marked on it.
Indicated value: 2 A
